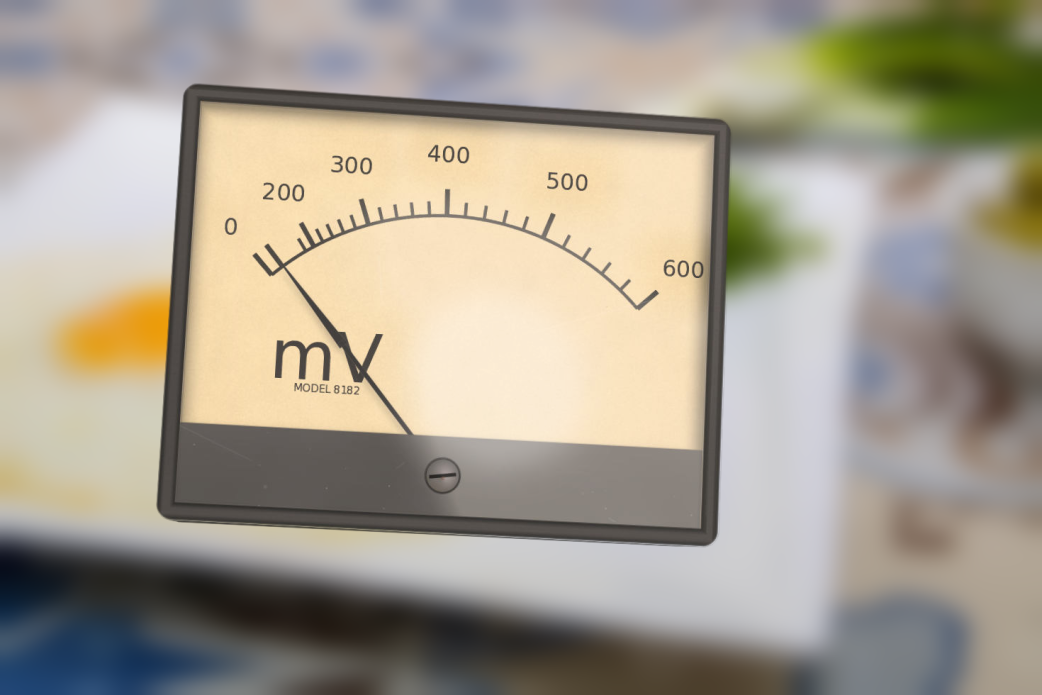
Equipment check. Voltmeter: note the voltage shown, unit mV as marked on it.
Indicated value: 100 mV
